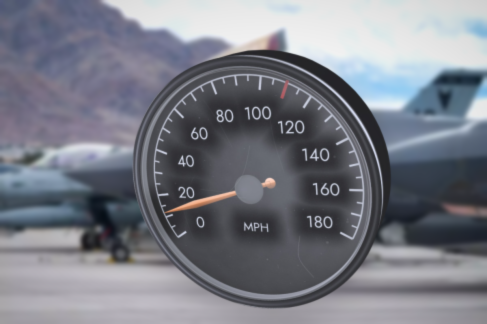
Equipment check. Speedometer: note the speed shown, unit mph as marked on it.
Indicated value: 12.5 mph
